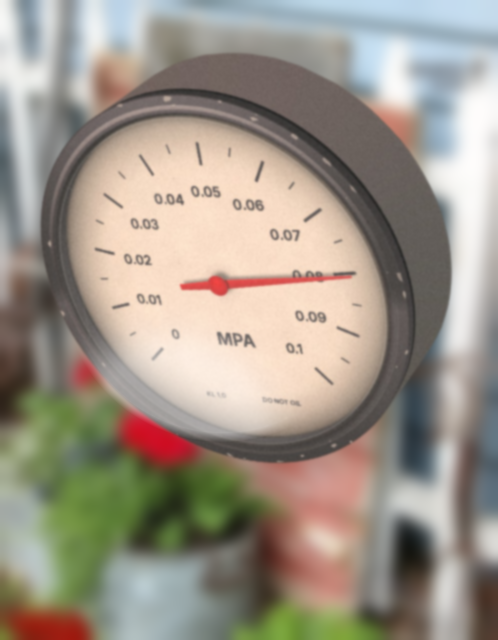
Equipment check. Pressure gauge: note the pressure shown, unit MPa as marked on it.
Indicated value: 0.08 MPa
